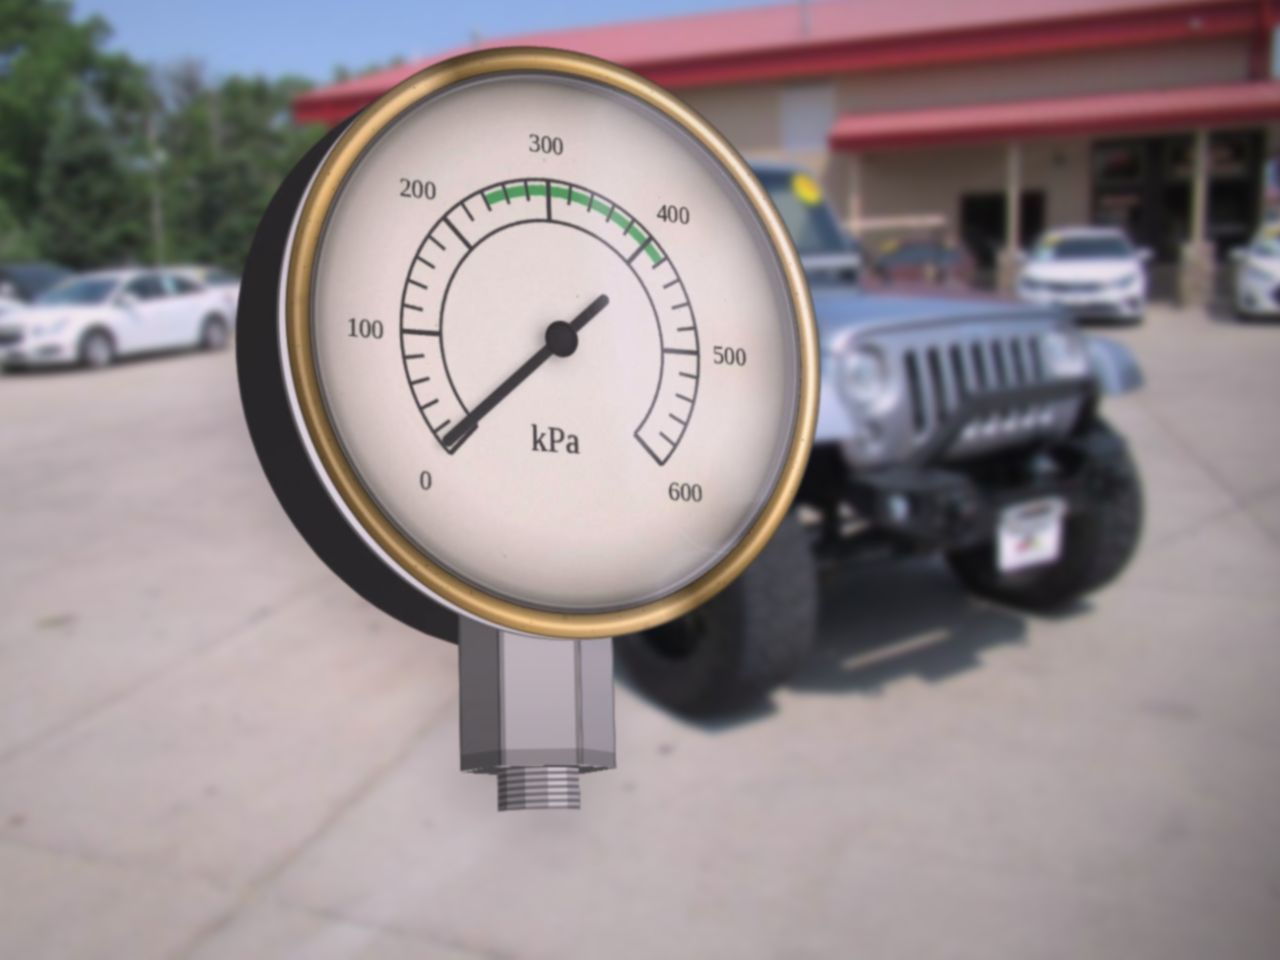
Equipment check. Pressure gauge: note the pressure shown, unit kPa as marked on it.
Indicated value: 10 kPa
